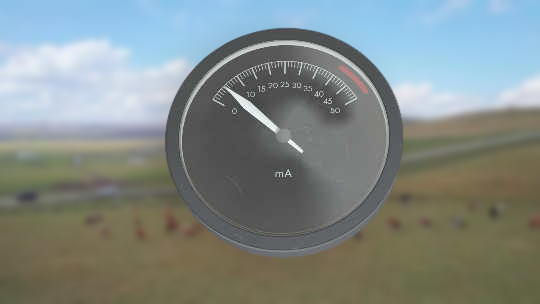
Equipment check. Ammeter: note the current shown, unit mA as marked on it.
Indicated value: 5 mA
